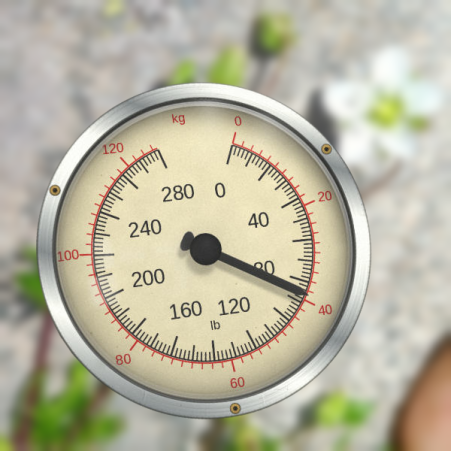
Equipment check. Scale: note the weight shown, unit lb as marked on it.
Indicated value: 86 lb
